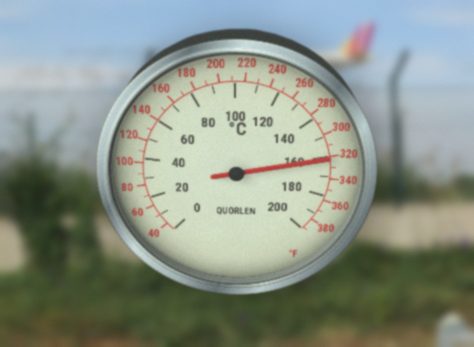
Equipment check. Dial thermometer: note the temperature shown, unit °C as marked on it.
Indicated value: 160 °C
